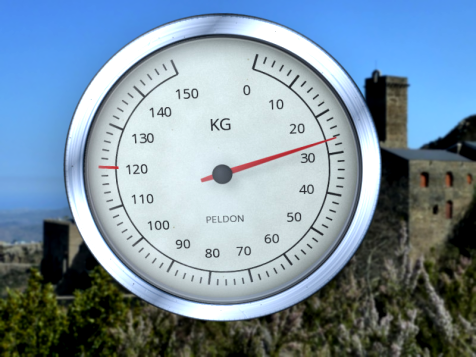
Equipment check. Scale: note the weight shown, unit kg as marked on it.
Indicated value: 26 kg
